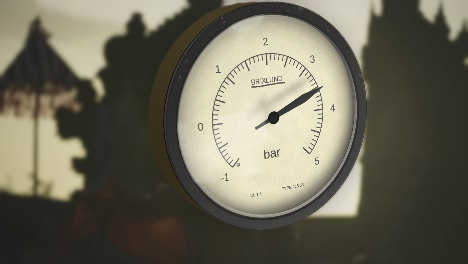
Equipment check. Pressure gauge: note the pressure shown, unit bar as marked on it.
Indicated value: 3.5 bar
